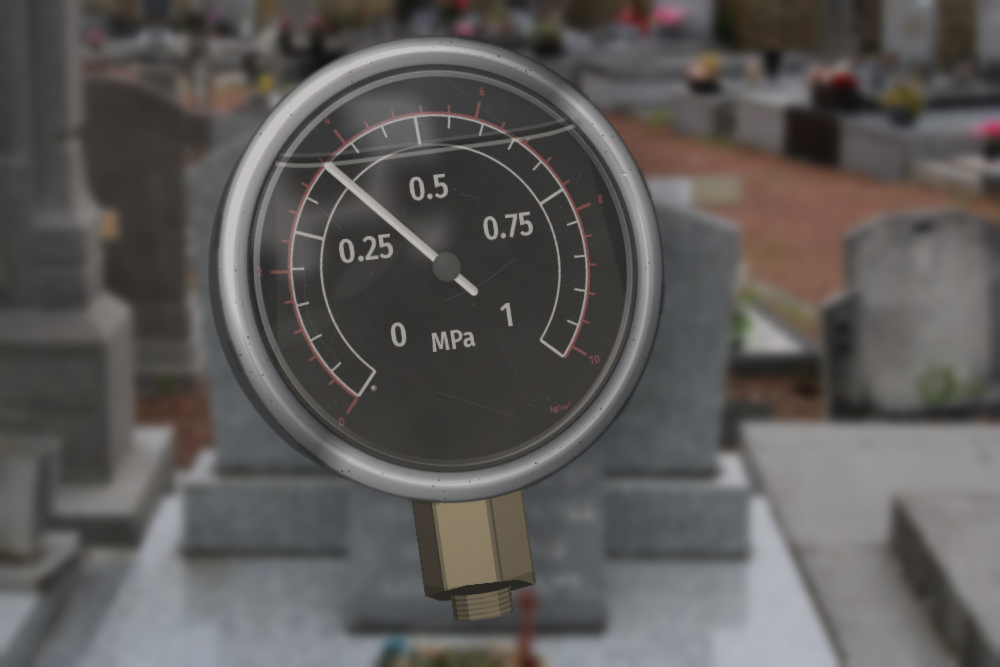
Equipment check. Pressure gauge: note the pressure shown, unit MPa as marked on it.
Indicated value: 0.35 MPa
